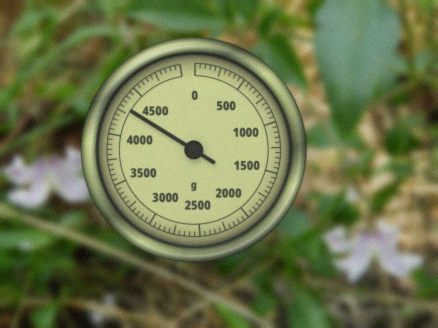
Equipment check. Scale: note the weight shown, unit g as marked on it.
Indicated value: 4300 g
